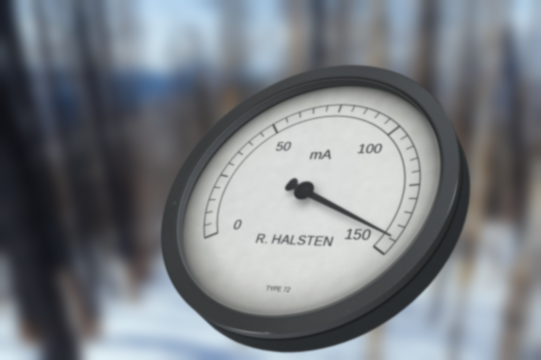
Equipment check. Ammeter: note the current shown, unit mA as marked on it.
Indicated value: 145 mA
